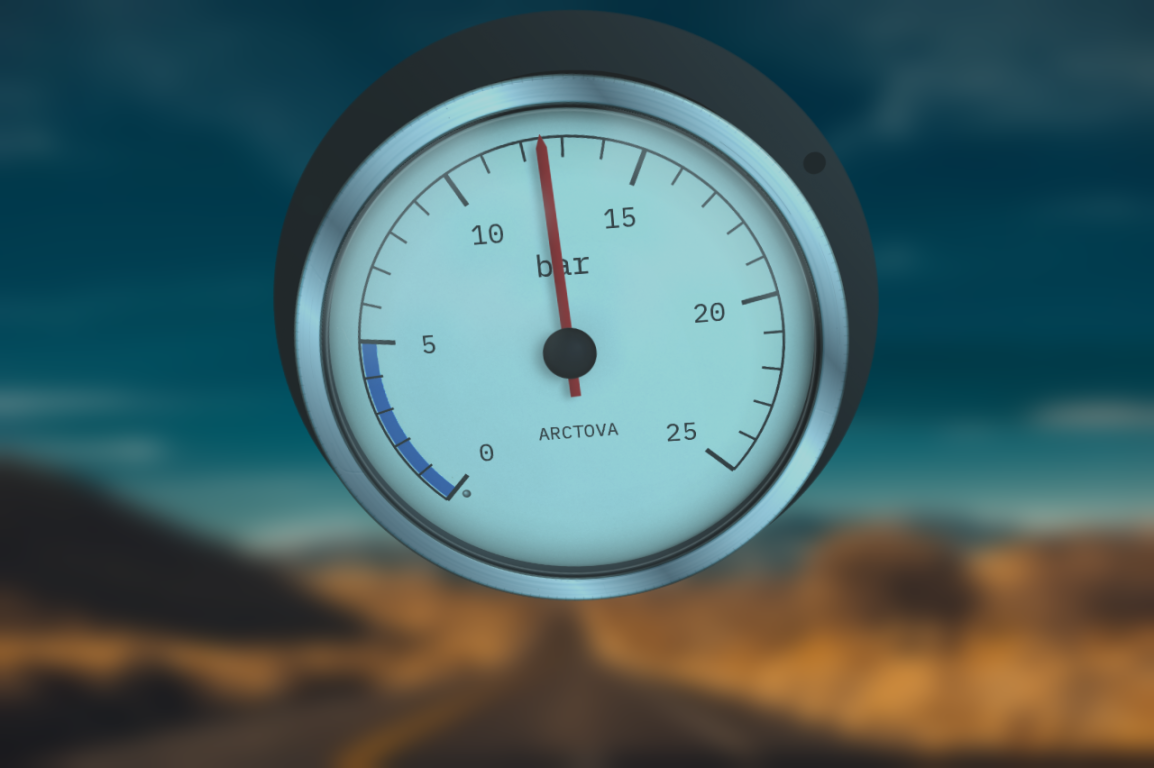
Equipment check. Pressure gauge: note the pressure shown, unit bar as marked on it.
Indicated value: 12.5 bar
